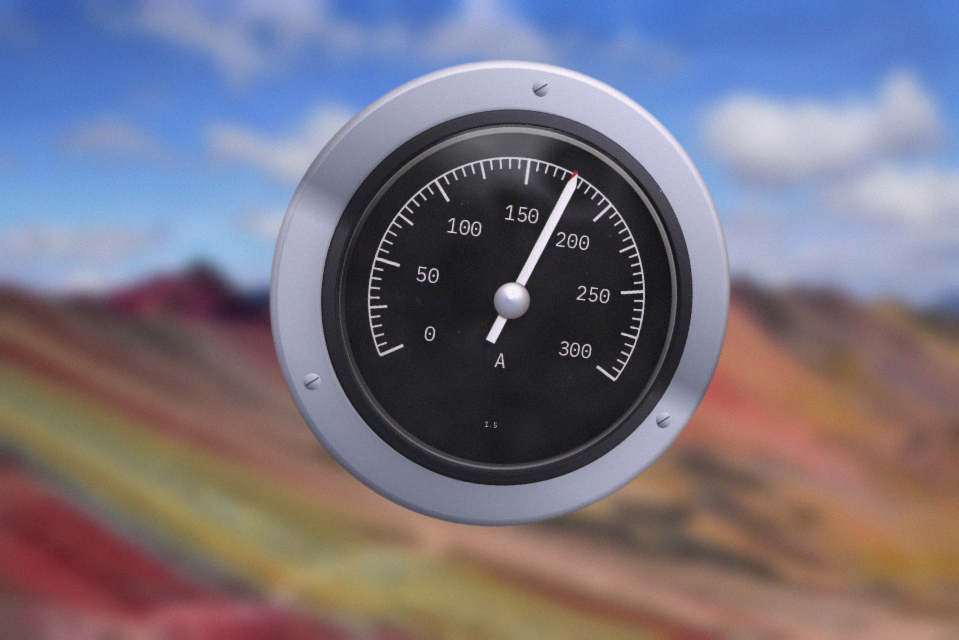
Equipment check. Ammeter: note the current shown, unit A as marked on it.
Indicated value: 175 A
